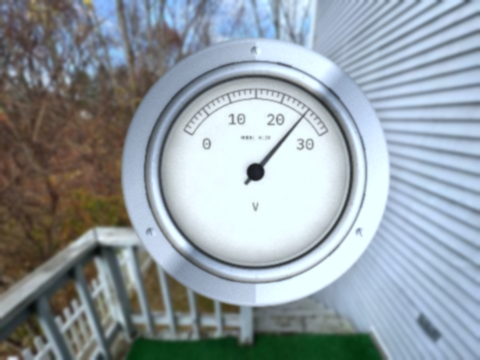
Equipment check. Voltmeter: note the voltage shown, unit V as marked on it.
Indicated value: 25 V
